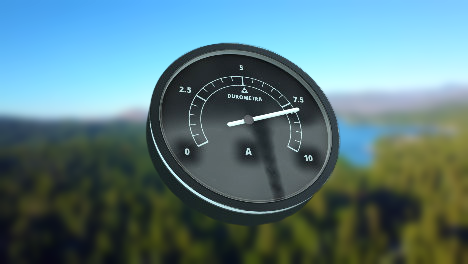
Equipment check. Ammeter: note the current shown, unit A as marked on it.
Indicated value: 8 A
